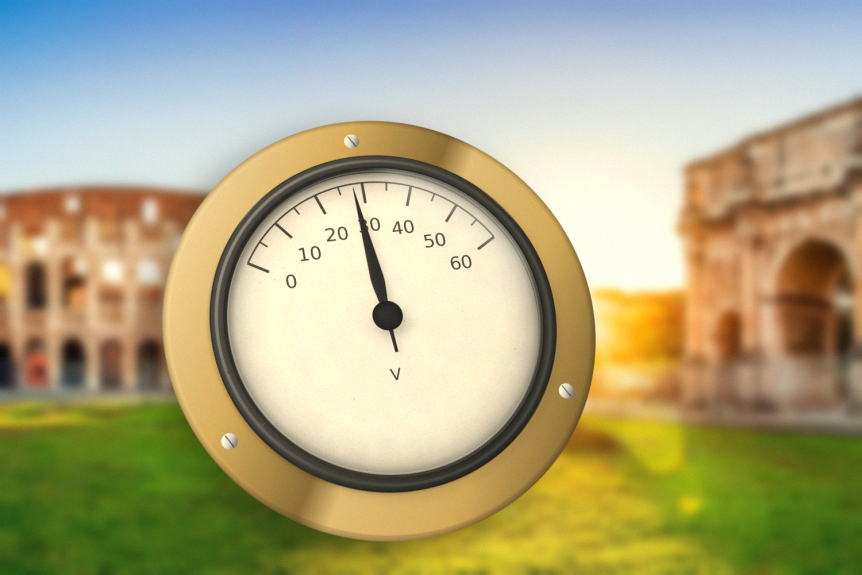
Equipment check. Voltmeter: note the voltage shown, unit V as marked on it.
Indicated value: 27.5 V
